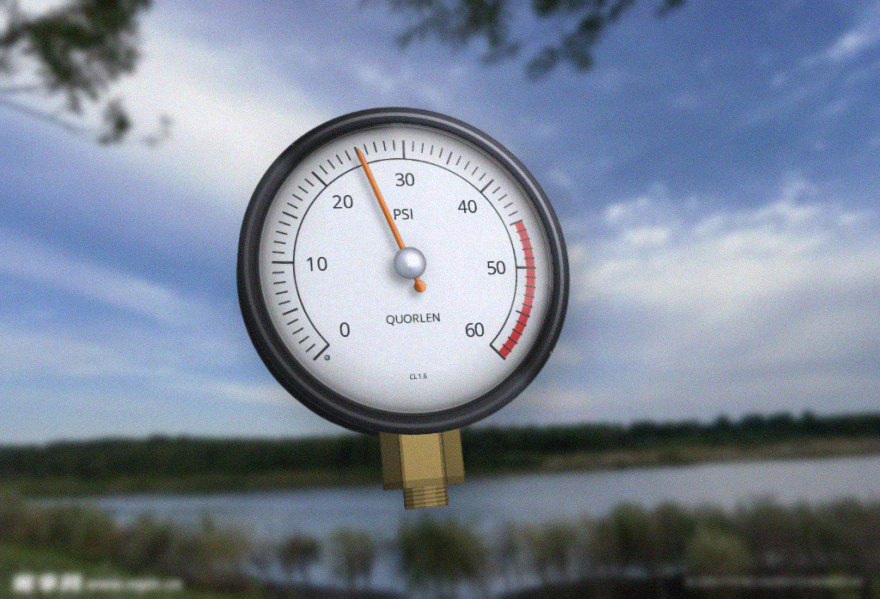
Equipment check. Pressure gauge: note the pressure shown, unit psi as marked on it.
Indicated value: 25 psi
